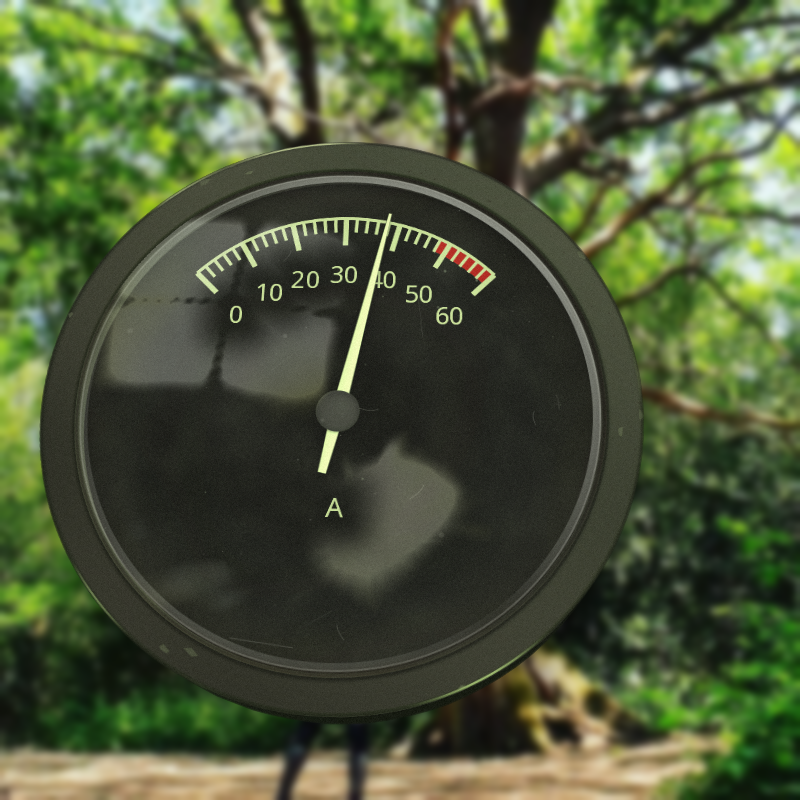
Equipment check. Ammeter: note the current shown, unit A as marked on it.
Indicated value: 38 A
